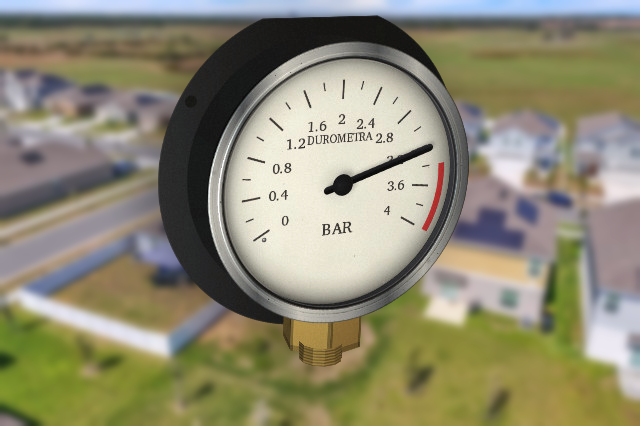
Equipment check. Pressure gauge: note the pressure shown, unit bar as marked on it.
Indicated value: 3.2 bar
